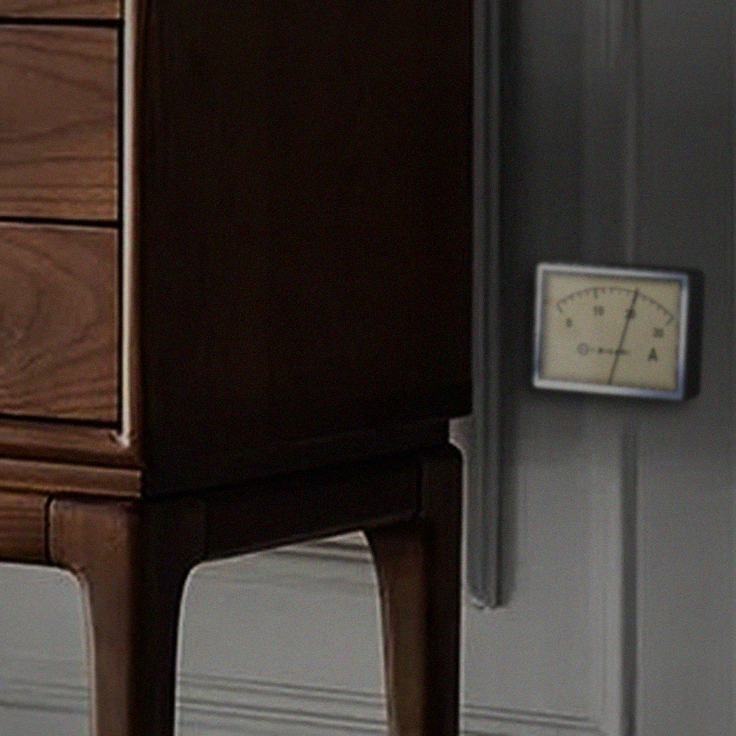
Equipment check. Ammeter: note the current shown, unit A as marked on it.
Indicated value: 20 A
